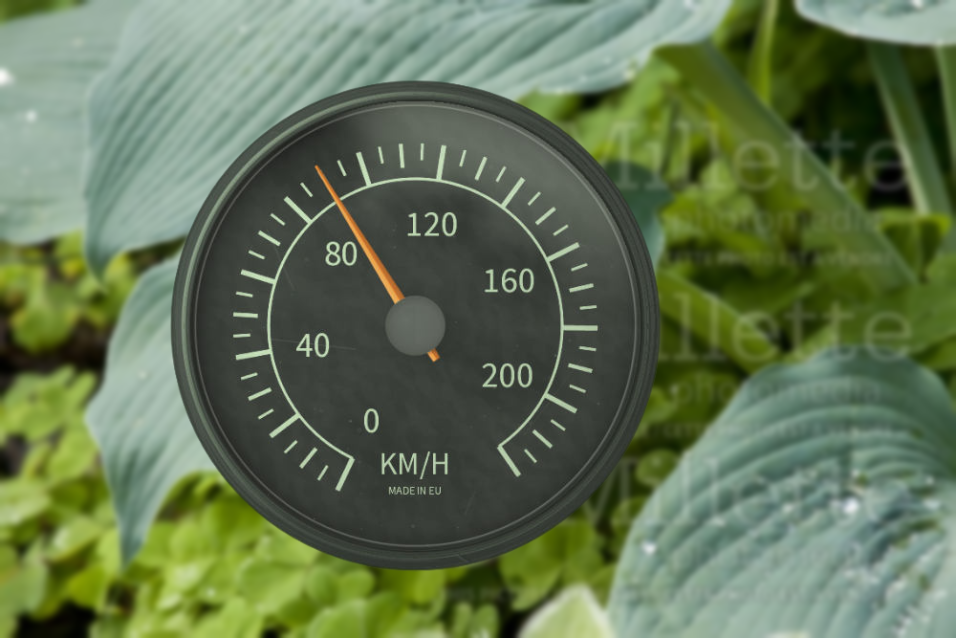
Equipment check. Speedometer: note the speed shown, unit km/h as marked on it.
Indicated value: 90 km/h
